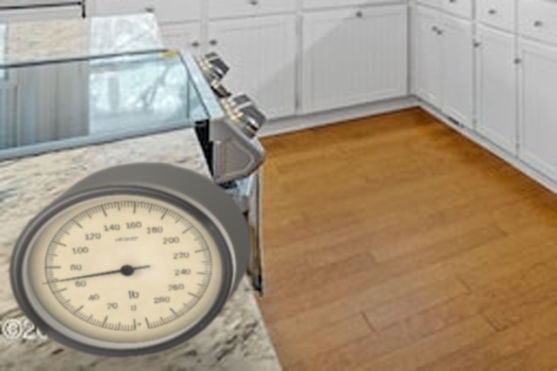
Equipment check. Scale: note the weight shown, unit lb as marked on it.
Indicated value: 70 lb
